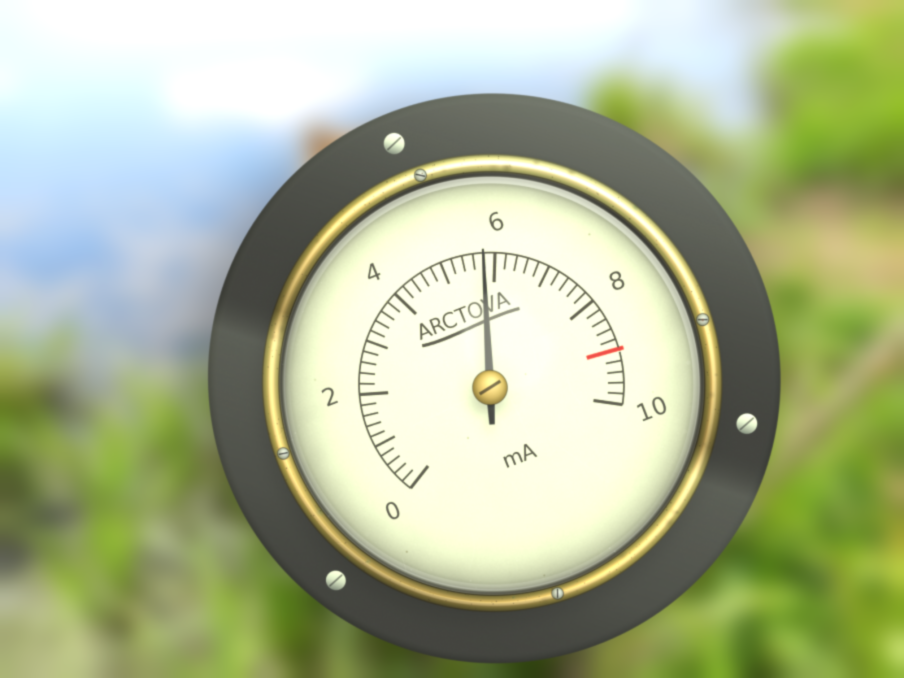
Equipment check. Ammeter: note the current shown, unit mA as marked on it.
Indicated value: 5.8 mA
